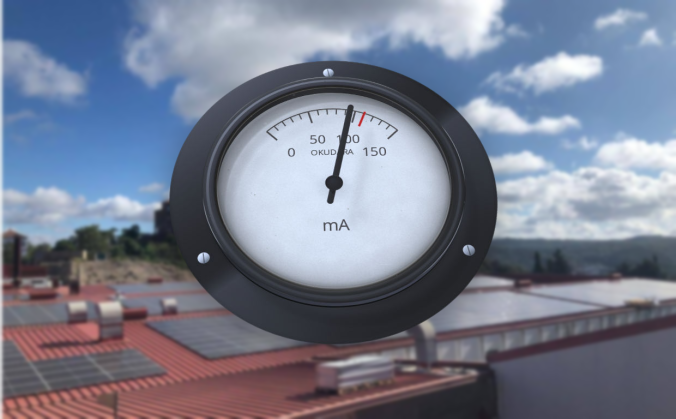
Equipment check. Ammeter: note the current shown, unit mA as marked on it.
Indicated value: 95 mA
